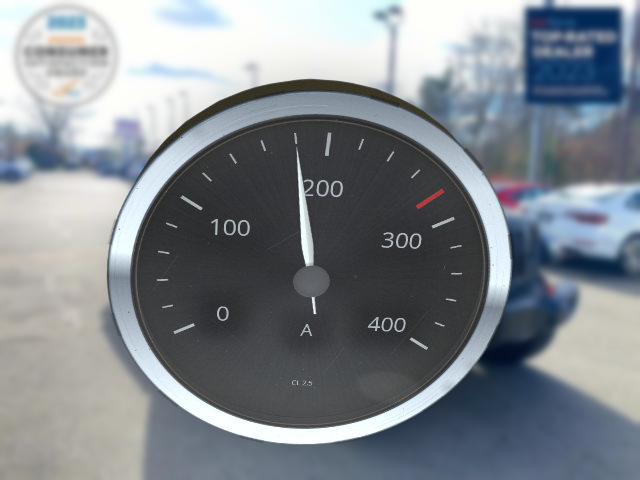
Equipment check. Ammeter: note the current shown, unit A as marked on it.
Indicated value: 180 A
